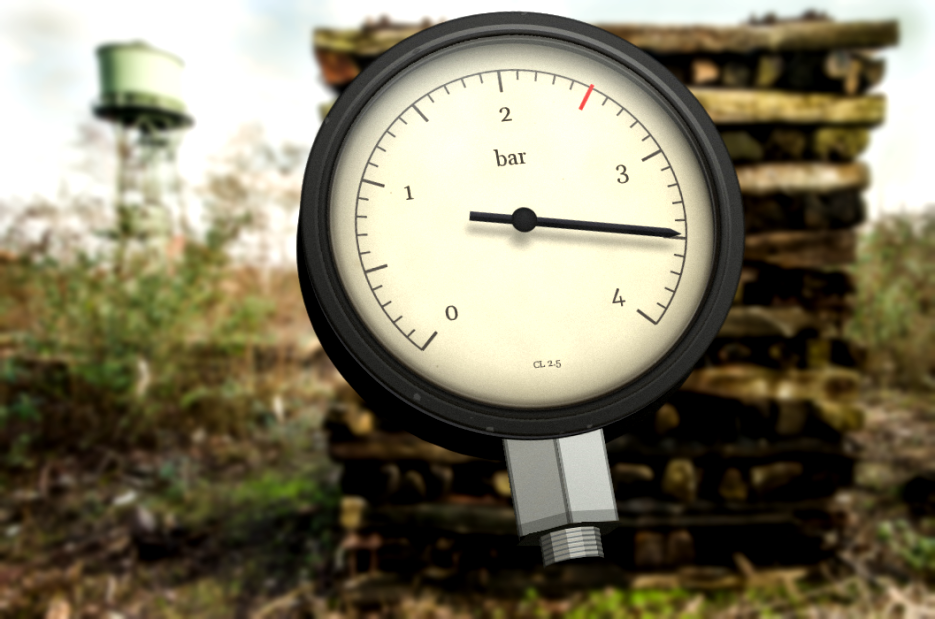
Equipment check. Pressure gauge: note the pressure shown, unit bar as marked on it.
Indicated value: 3.5 bar
